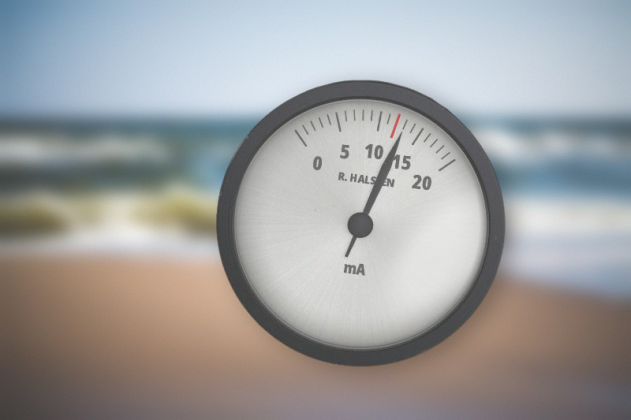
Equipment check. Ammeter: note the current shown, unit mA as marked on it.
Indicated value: 13 mA
